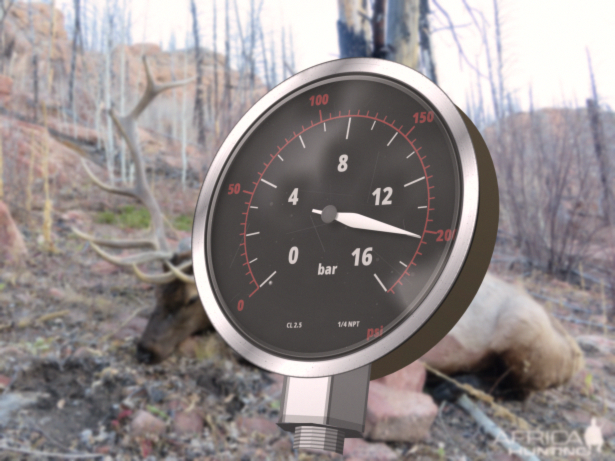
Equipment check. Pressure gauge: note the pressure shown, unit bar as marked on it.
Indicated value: 14 bar
